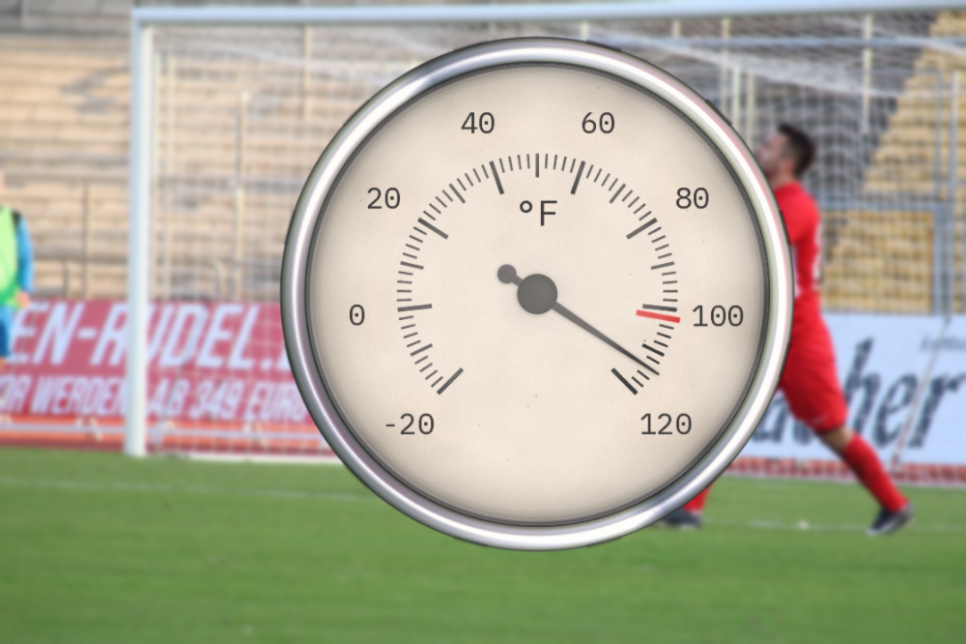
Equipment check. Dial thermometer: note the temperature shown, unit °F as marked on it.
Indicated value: 114 °F
